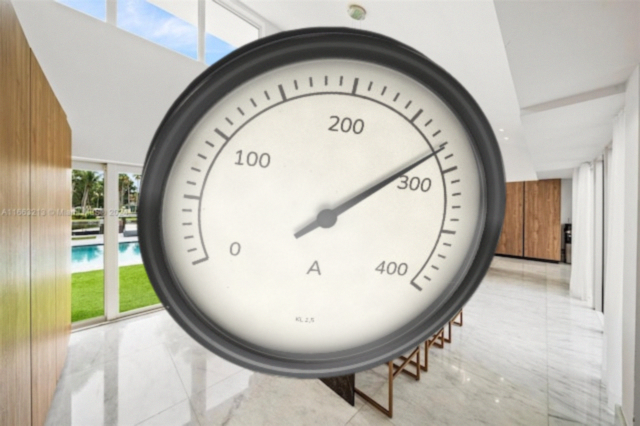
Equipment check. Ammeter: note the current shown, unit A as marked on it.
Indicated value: 280 A
